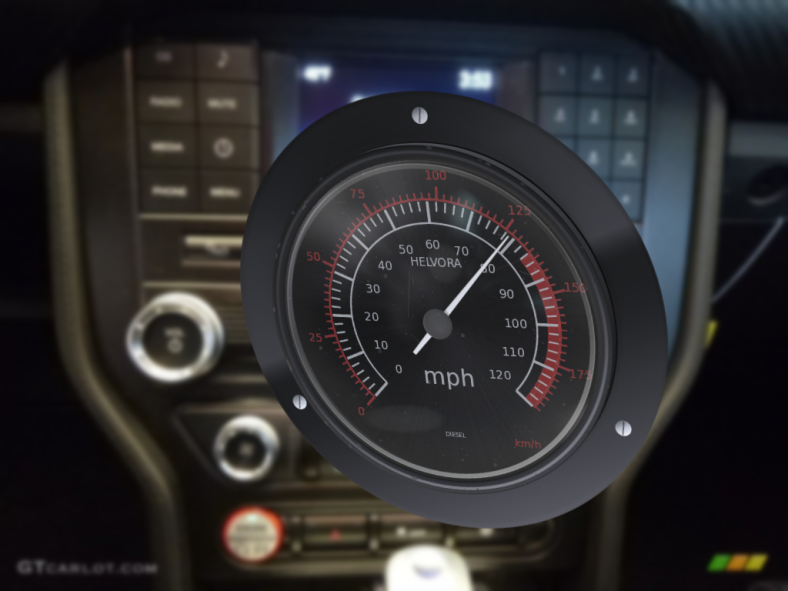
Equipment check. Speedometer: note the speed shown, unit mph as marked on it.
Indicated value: 79 mph
